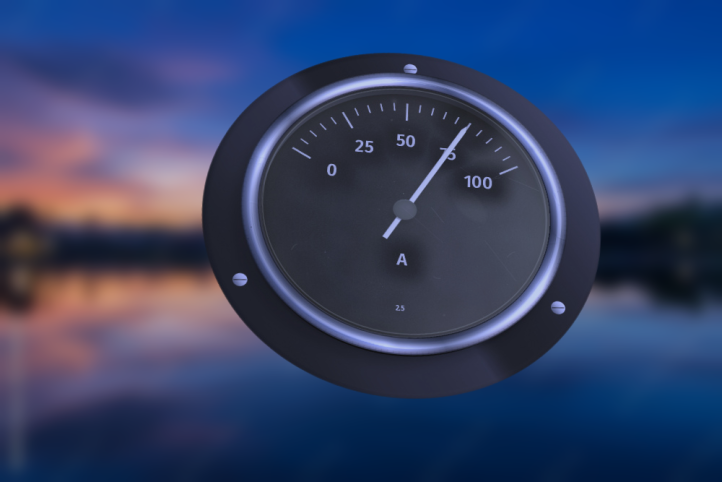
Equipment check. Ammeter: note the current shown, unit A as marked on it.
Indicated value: 75 A
